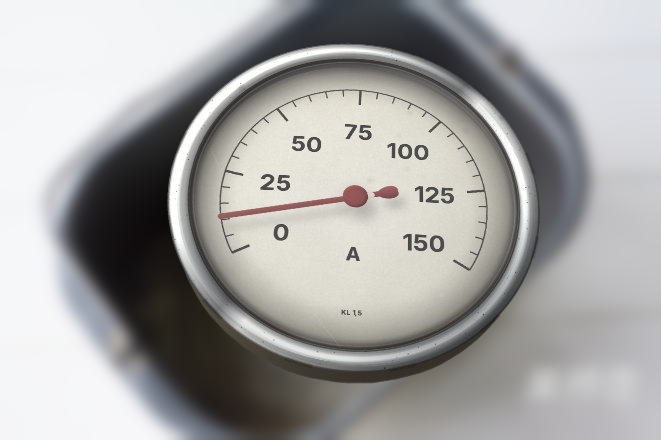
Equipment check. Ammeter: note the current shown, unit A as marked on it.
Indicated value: 10 A
